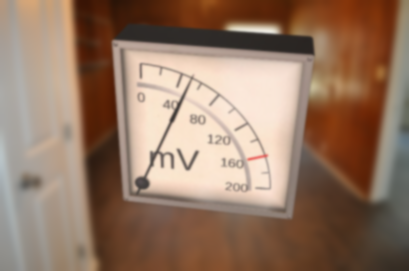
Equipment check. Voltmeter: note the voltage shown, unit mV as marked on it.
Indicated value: 50 mV
